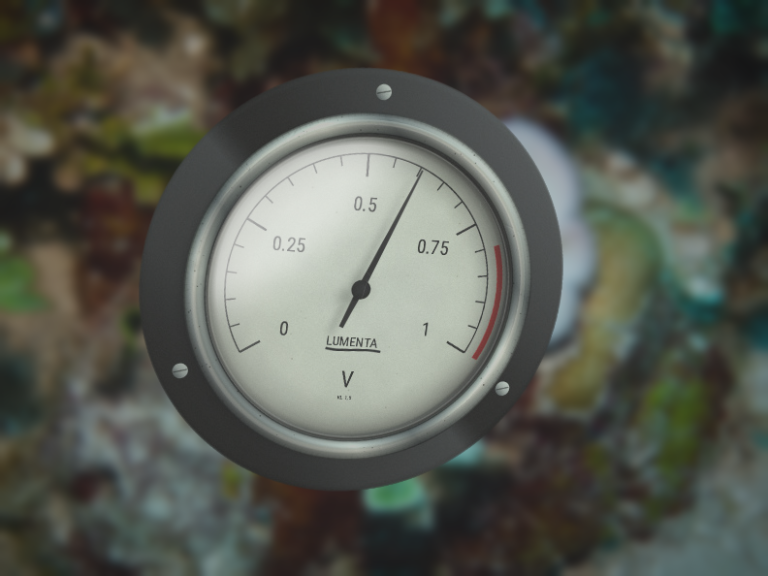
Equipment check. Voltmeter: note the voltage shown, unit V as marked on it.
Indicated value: 0.6 V
